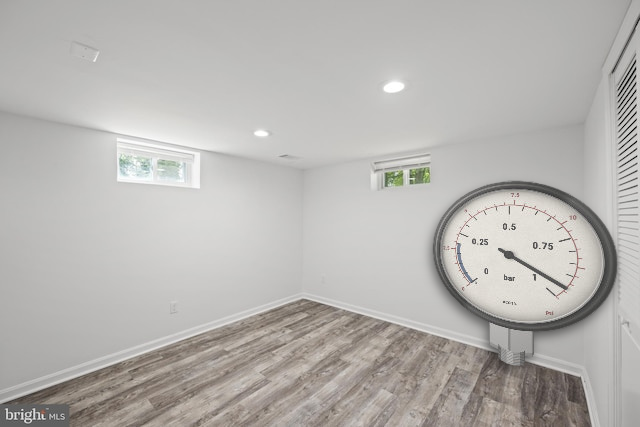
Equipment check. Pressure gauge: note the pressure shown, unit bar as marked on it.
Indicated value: 0.95 bar
